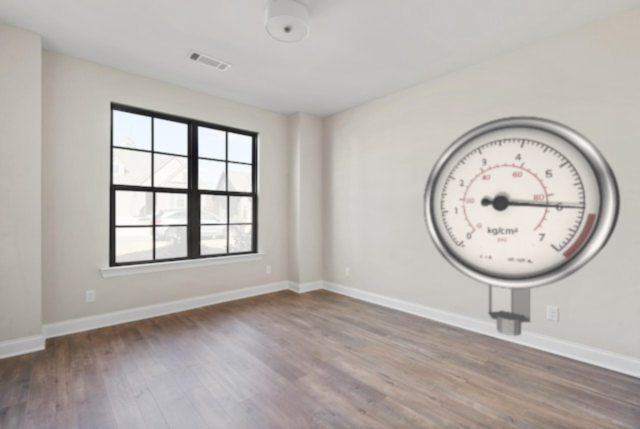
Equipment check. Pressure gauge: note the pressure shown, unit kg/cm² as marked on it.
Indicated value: 6 kg/cm²
